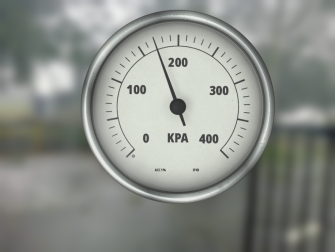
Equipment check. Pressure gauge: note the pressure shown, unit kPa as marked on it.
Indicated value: 170 kPa
